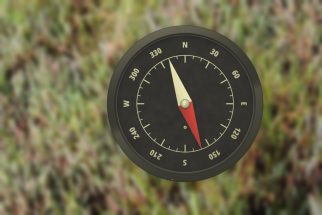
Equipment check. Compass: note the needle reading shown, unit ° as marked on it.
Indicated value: 160 °
